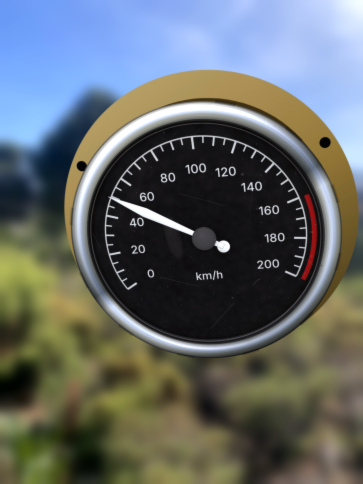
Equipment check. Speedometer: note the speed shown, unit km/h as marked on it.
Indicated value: 50 km/h
